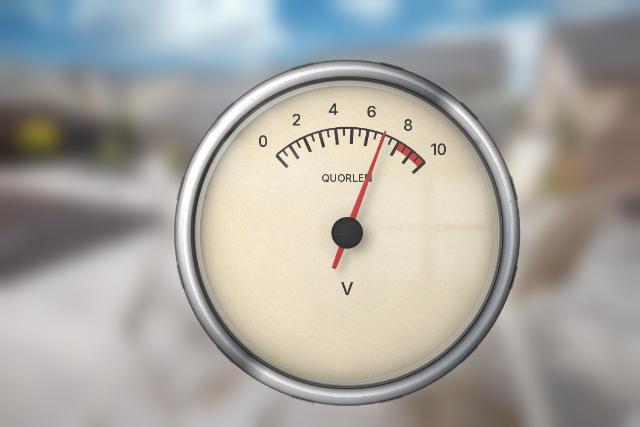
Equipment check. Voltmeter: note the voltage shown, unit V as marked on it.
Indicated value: 7 V
